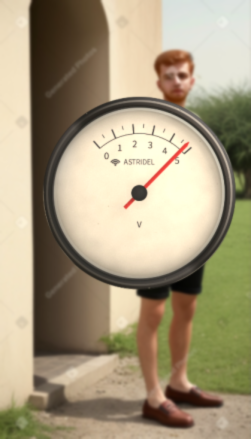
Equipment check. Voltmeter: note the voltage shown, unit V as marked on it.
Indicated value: 4.75 V
